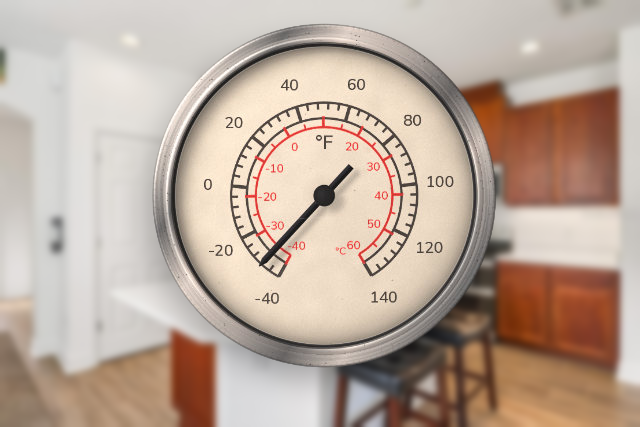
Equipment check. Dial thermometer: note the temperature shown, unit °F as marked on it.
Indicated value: -32 °F
